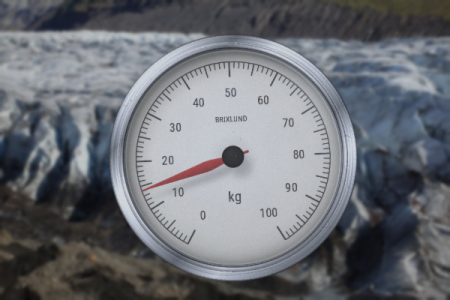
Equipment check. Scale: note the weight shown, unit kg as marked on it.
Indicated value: 14 kg
